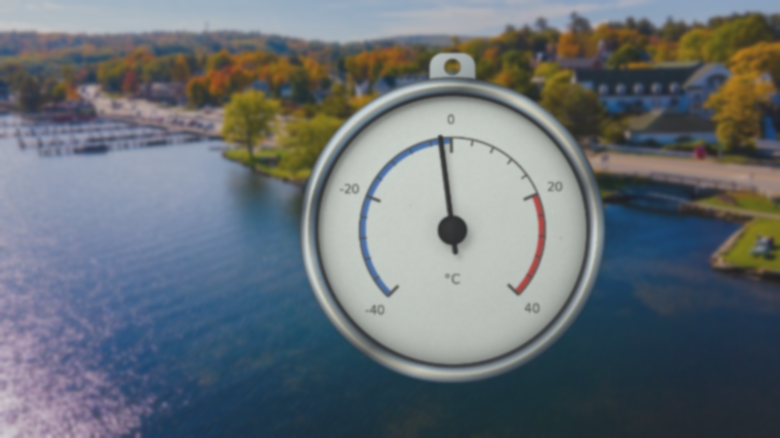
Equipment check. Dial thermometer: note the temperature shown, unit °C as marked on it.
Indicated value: -2 °C
